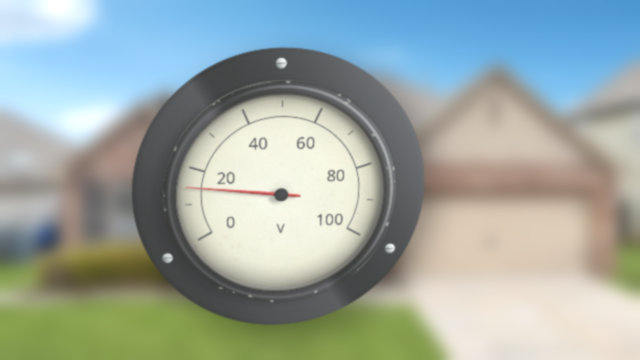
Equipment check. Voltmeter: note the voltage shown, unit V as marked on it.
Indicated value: 15 V
